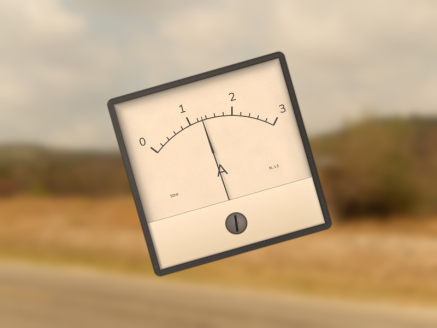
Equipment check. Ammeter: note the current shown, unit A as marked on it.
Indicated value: 1.3 A
